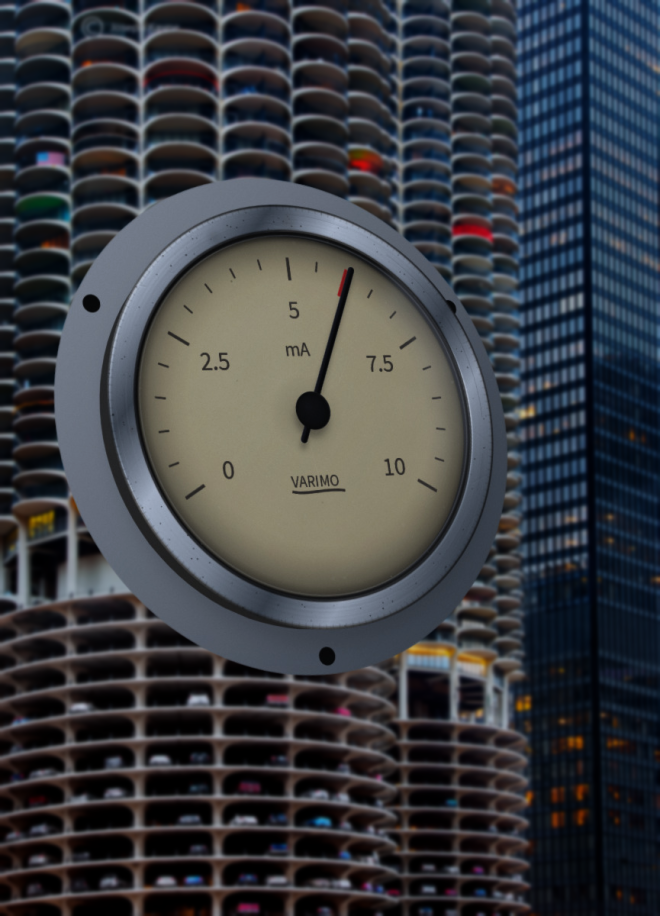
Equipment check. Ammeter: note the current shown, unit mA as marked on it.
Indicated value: 6 mA
